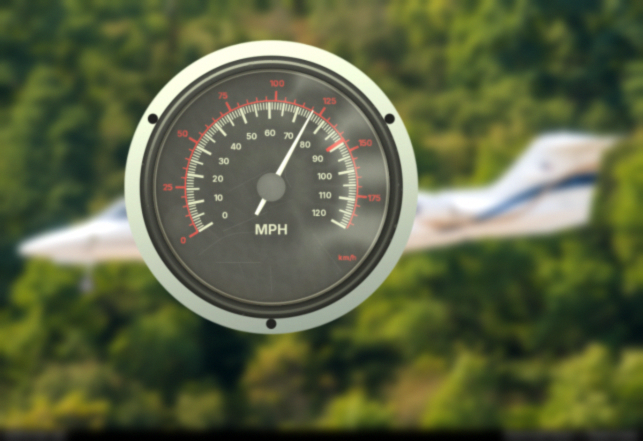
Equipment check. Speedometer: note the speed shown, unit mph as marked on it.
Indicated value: 75 mph
